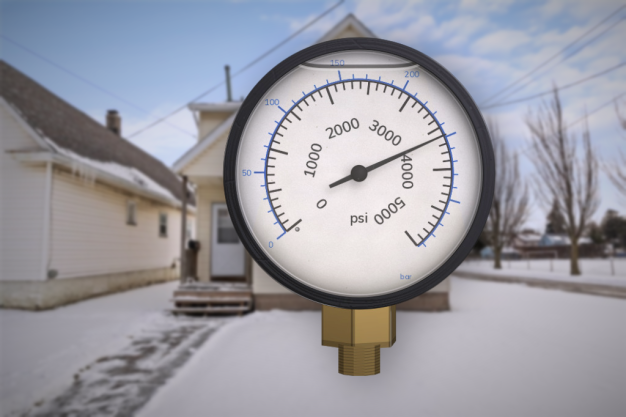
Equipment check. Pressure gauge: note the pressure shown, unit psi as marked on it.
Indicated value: 3600 psi
